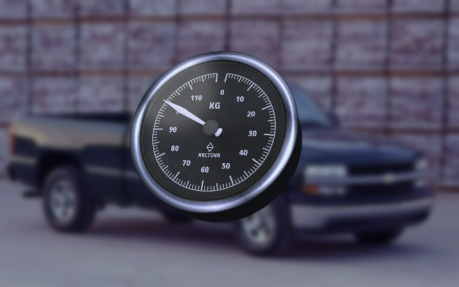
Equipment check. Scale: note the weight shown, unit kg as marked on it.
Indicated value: 100 kg
